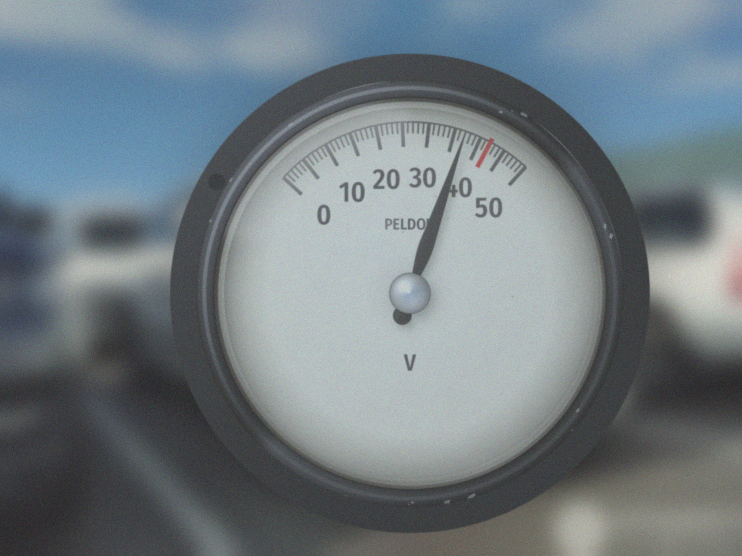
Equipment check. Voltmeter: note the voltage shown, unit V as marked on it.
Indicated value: 37 V
